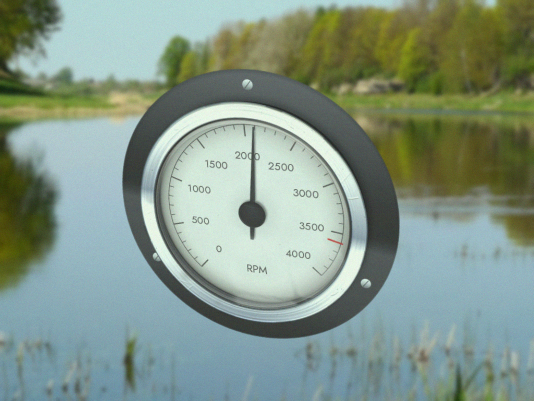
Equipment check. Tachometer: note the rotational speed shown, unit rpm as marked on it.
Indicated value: 2100 rpm
